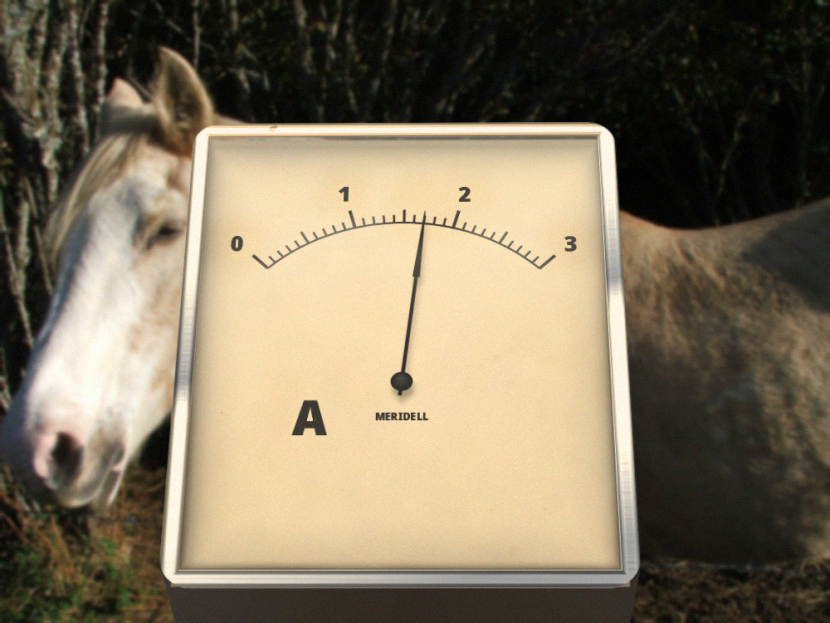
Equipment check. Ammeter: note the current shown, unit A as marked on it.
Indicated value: 1.7 A
